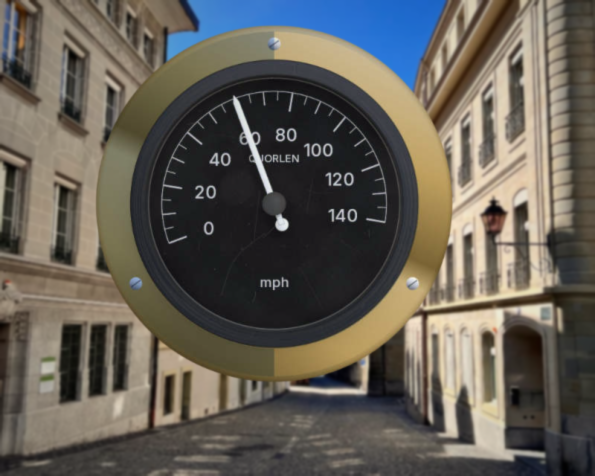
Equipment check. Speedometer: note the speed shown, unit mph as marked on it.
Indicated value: 60 mph
